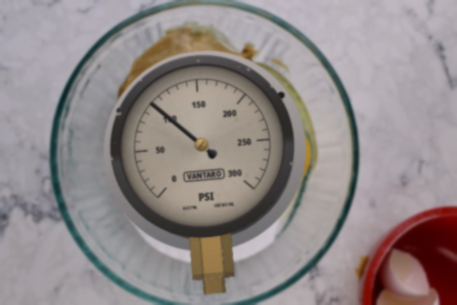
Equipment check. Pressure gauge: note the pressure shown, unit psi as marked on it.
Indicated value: 100 psi
